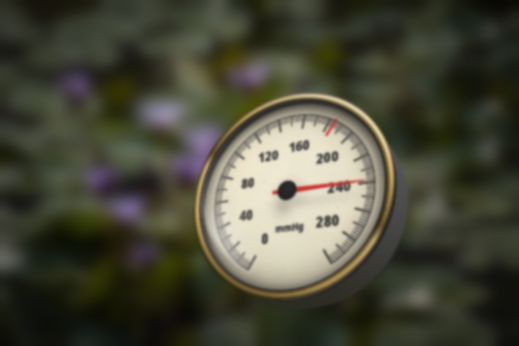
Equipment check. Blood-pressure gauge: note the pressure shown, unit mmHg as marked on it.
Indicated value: 240 mmHg
